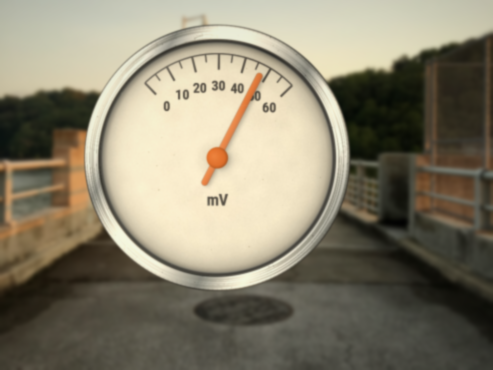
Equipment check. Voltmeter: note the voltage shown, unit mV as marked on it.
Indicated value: 47.5 mV
